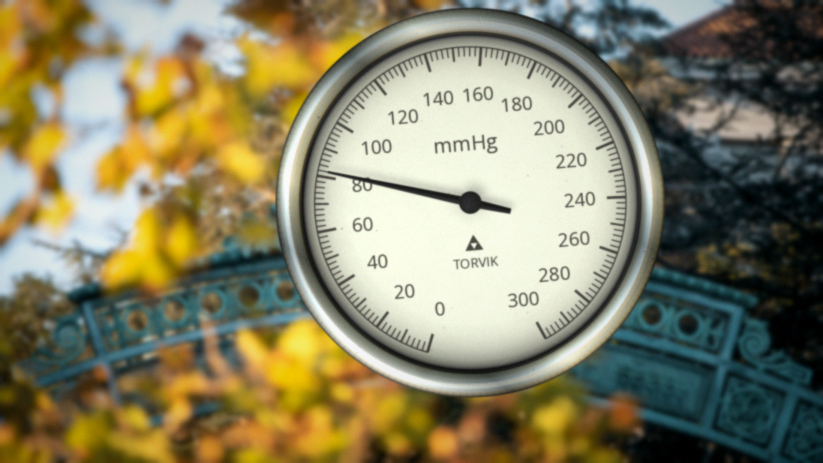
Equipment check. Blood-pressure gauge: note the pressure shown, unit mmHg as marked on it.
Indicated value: 82 mmHg
